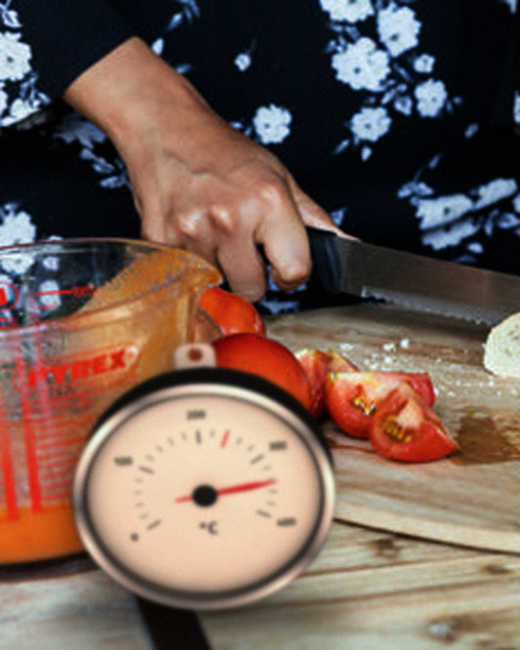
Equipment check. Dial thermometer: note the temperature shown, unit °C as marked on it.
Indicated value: 340 °C
